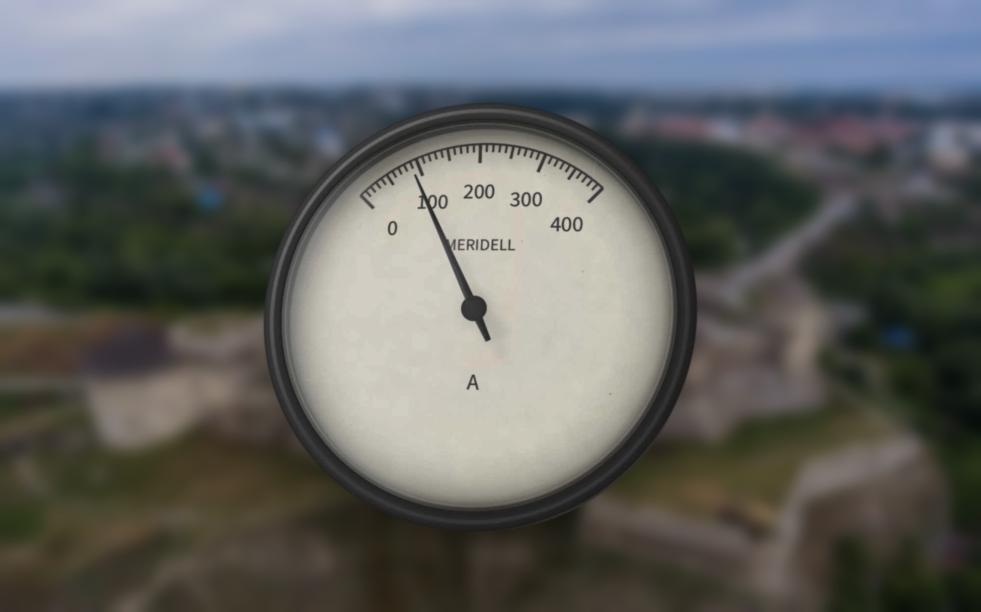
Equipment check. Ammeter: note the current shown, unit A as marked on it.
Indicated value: 90 A
